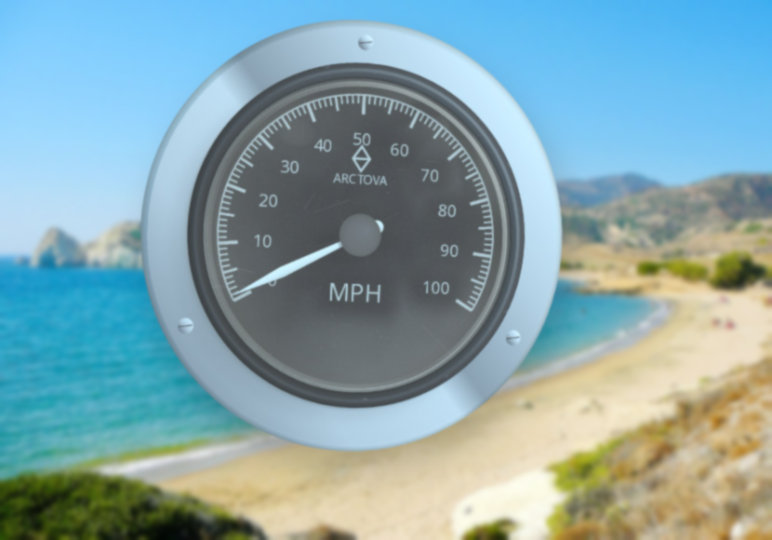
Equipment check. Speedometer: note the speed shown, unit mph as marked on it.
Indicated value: 1 mph
